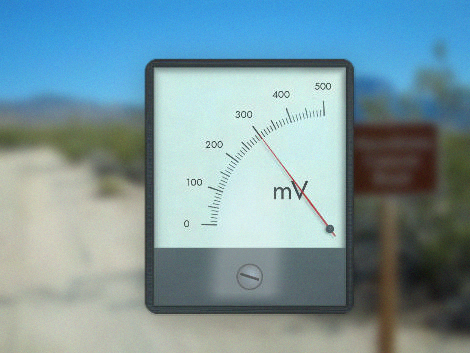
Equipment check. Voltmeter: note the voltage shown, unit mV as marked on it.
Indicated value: 300 mV
